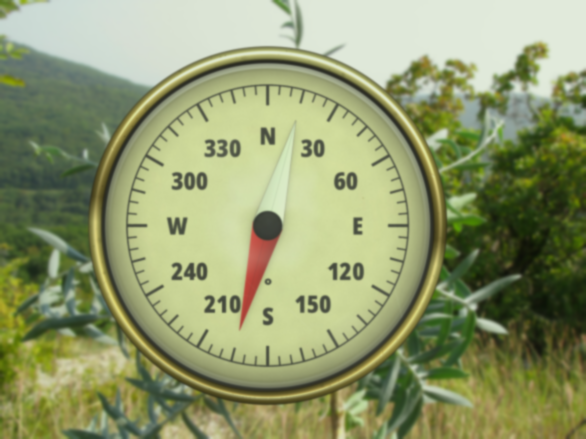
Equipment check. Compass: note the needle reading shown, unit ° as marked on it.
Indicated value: 195 °
